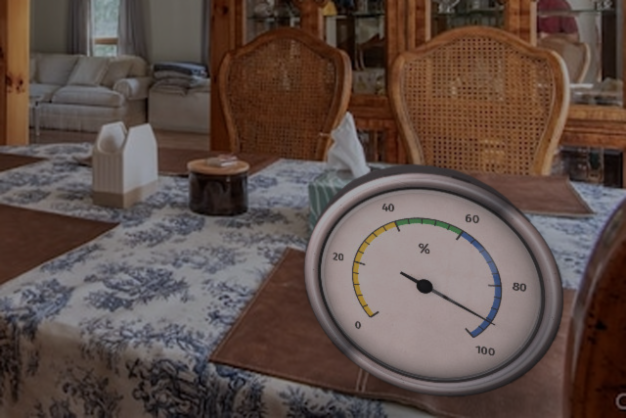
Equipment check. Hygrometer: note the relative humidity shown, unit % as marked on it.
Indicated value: 92 %
